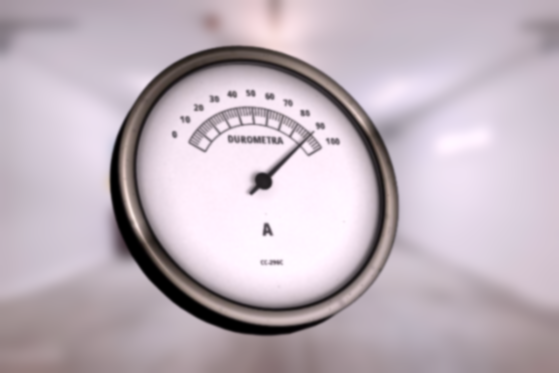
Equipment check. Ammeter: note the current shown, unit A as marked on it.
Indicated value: 90 A
